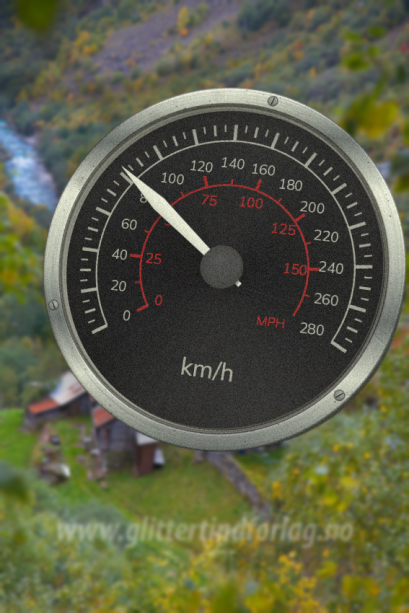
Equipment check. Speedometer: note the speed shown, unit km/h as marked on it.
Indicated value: 82.5 km/h
